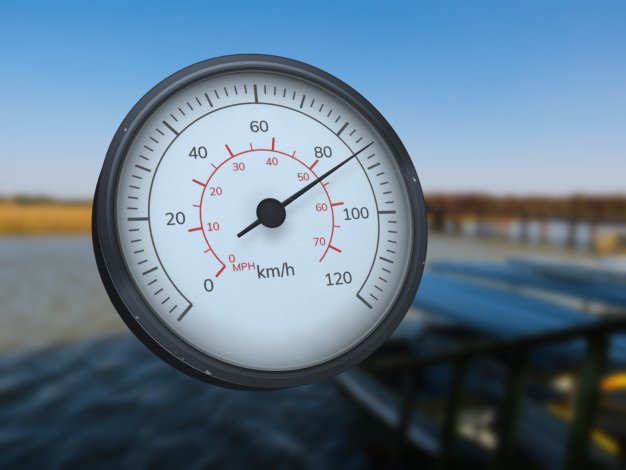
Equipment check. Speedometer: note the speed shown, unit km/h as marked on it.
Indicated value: 86 km/h
